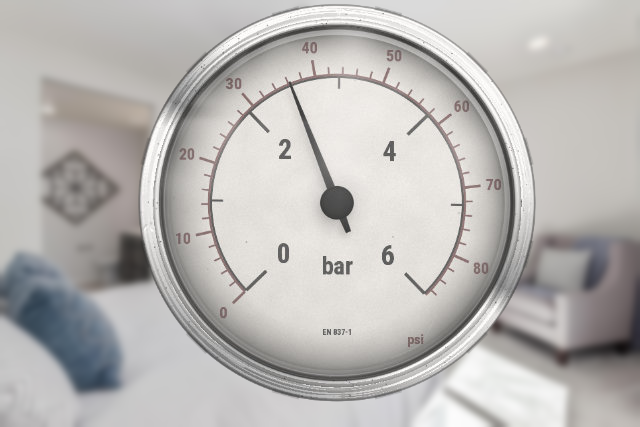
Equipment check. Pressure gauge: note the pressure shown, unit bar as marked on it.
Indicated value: 2.5 bar
